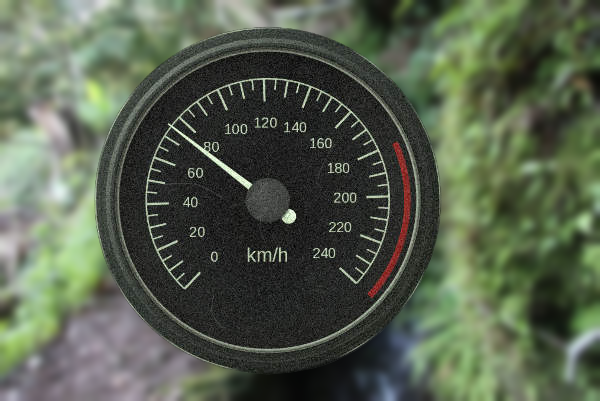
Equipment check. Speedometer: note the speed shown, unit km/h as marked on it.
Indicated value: 75 km/h
